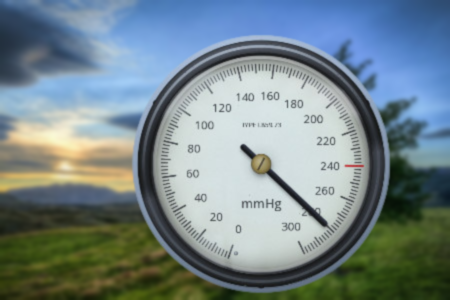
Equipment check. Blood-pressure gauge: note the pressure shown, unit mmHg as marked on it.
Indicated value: 280 mmHg
